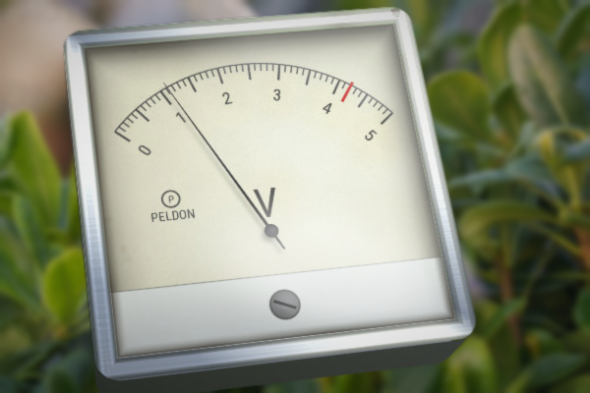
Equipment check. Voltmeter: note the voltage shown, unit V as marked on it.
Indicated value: 1.1 V
